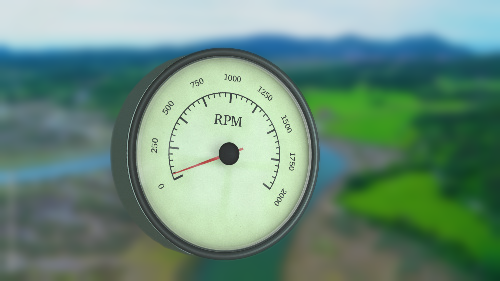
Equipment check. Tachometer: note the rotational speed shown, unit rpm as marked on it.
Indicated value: 50 rpm
